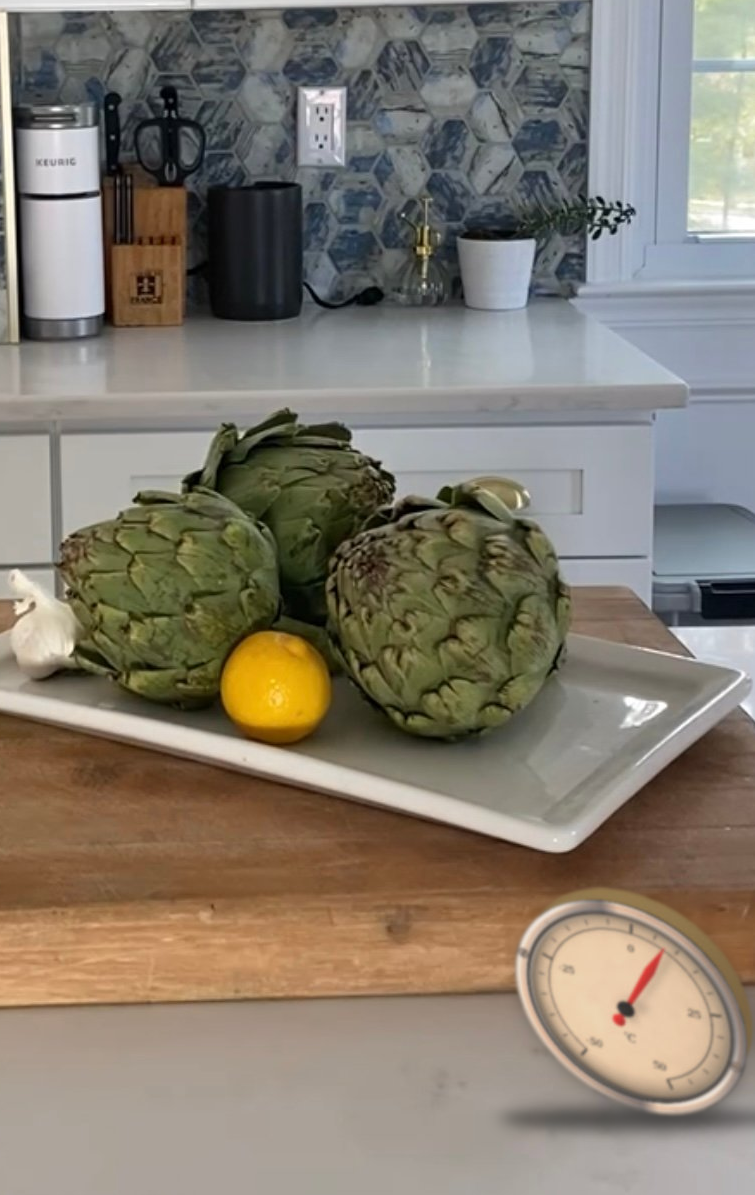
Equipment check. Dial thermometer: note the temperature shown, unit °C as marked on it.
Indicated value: 7.5 °C
